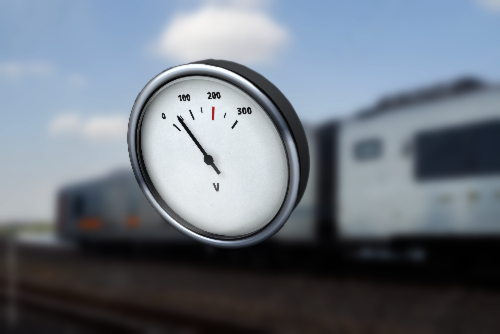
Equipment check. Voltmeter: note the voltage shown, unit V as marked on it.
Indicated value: 50 V
